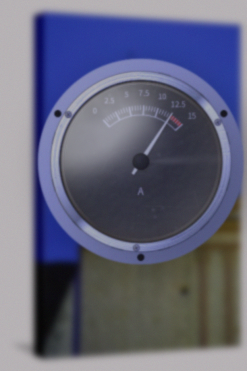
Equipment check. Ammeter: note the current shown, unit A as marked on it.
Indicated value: 12.5 A
